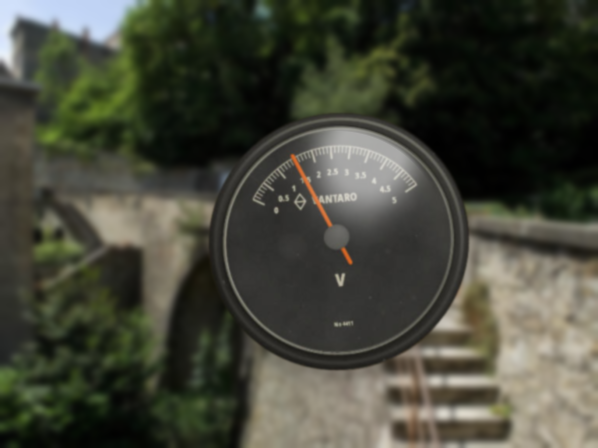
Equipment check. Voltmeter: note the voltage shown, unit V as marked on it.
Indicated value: 1.5 V
